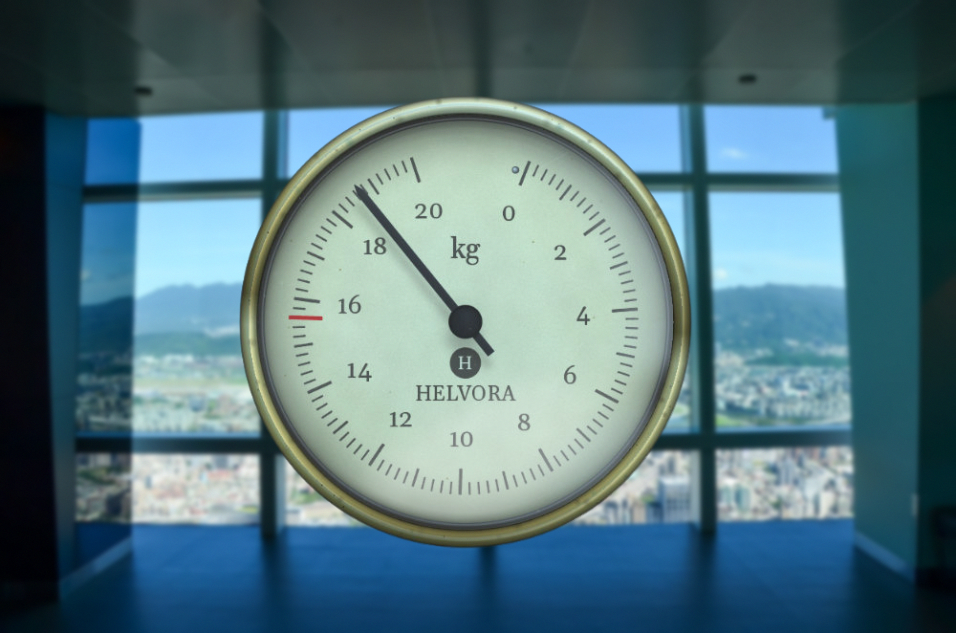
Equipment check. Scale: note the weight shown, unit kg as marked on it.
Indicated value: 18.7 kg
